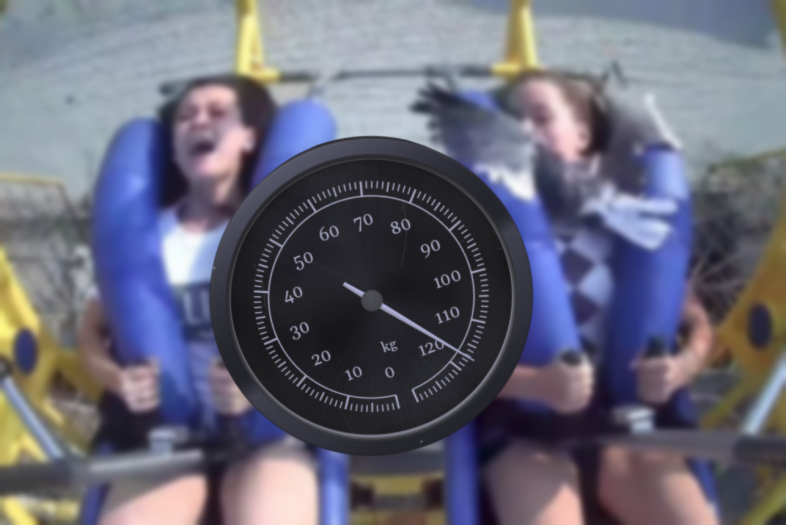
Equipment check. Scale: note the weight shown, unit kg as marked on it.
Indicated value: 117 kg
